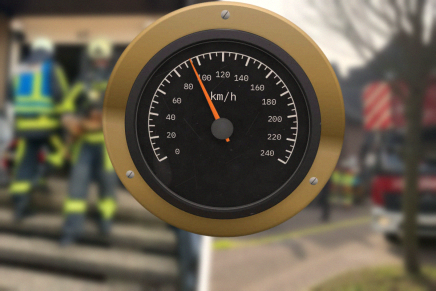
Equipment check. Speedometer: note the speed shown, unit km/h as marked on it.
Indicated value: 95 km/h
